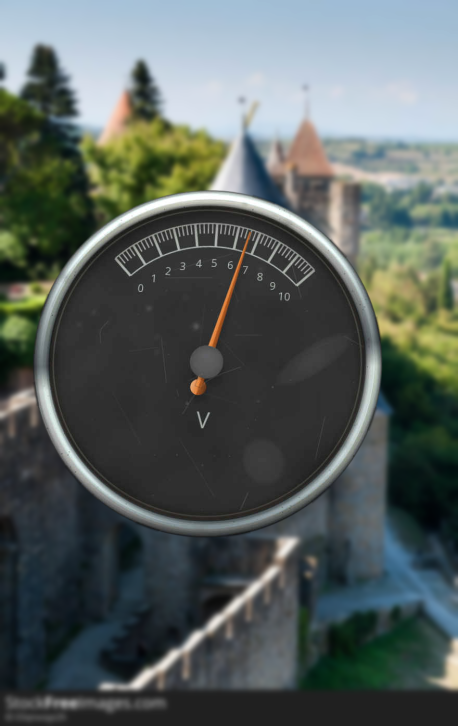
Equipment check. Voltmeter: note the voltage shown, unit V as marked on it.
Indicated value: 6.6 V
